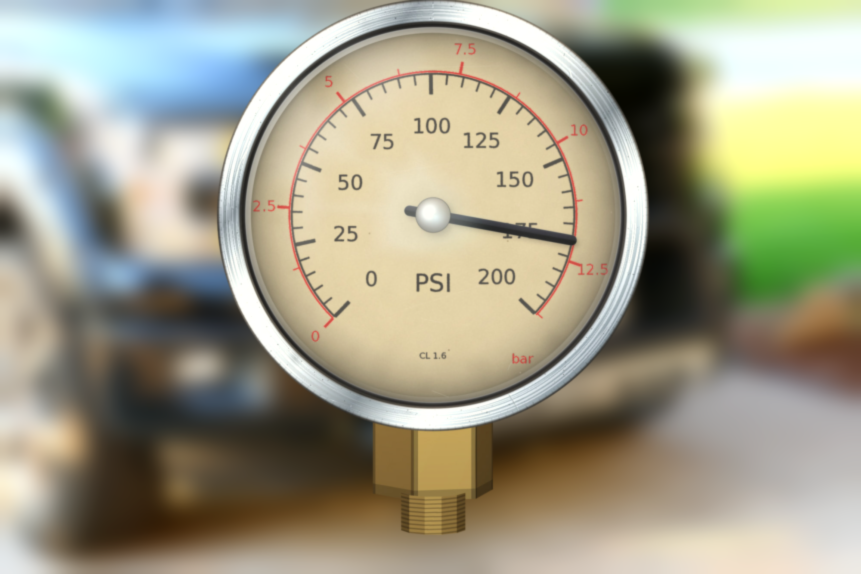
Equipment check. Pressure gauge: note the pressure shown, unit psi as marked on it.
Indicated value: 175 psi
